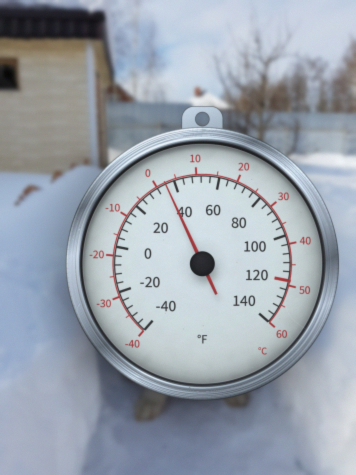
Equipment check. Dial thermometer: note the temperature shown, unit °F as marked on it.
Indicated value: 36 °F
